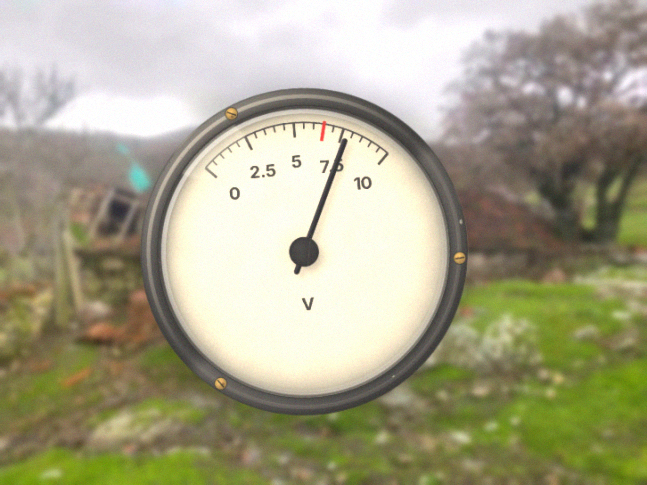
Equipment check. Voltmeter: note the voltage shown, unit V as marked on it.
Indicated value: 7.75 V
